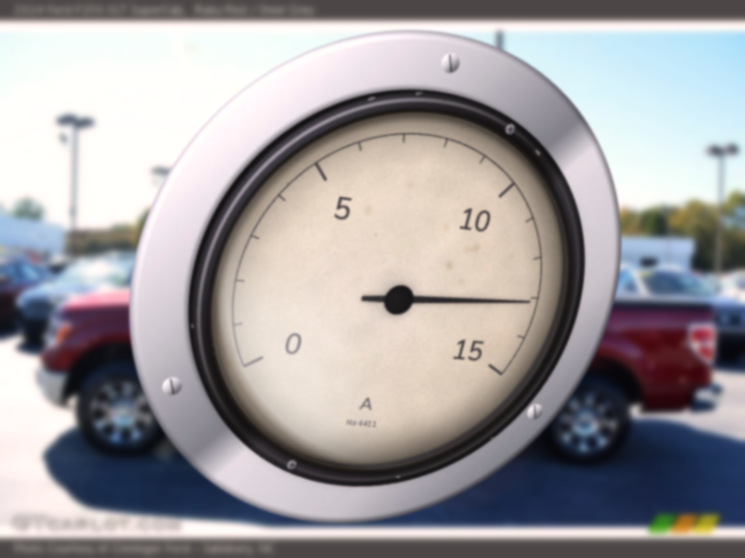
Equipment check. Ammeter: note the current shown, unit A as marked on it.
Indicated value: 13 A
